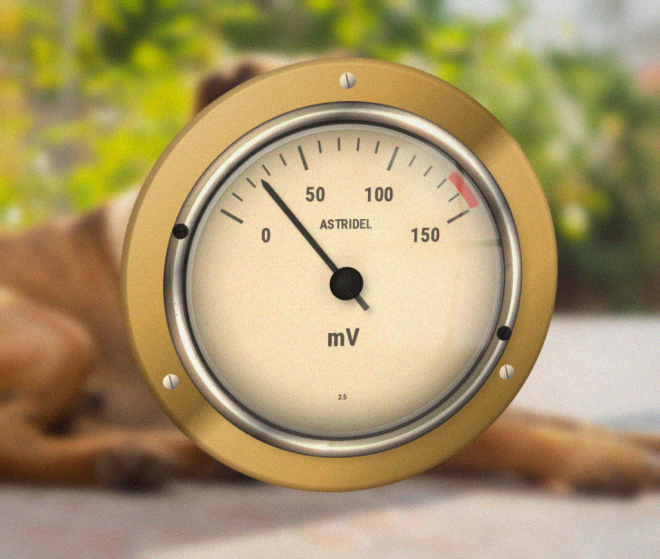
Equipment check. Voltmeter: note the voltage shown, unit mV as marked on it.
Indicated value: 25 mV
